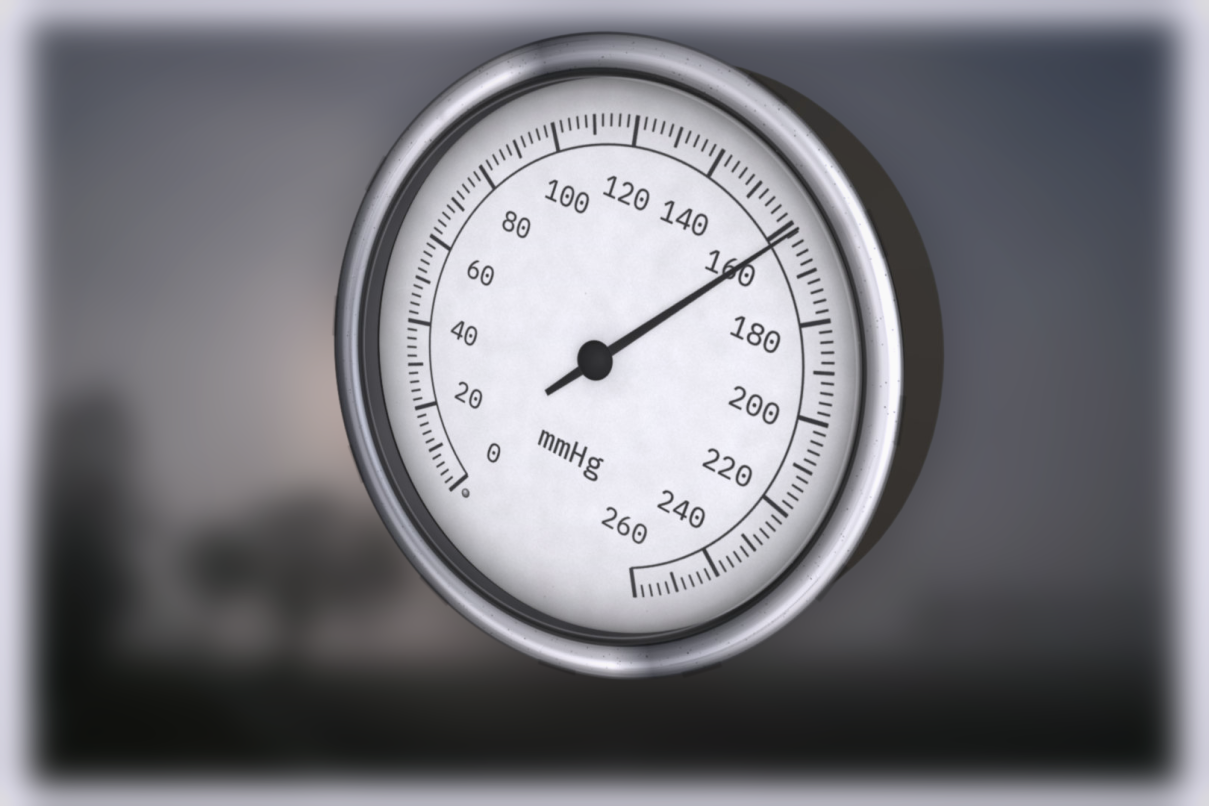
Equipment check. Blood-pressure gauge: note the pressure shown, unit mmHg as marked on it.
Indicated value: 162 mmHg
